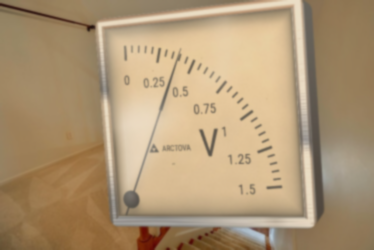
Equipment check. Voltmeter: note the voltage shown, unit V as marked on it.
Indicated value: 0.4 V
